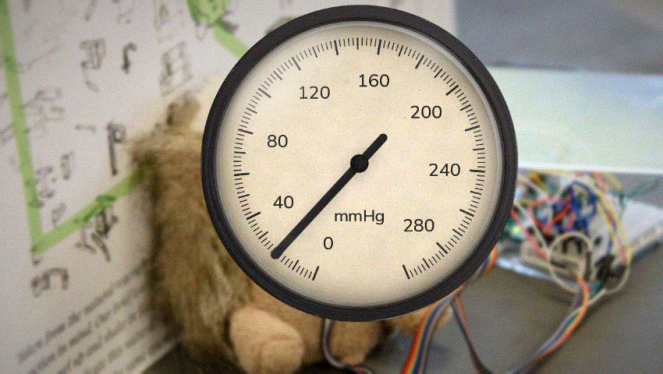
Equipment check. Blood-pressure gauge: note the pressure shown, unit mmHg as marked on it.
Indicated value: 20 mmHg
